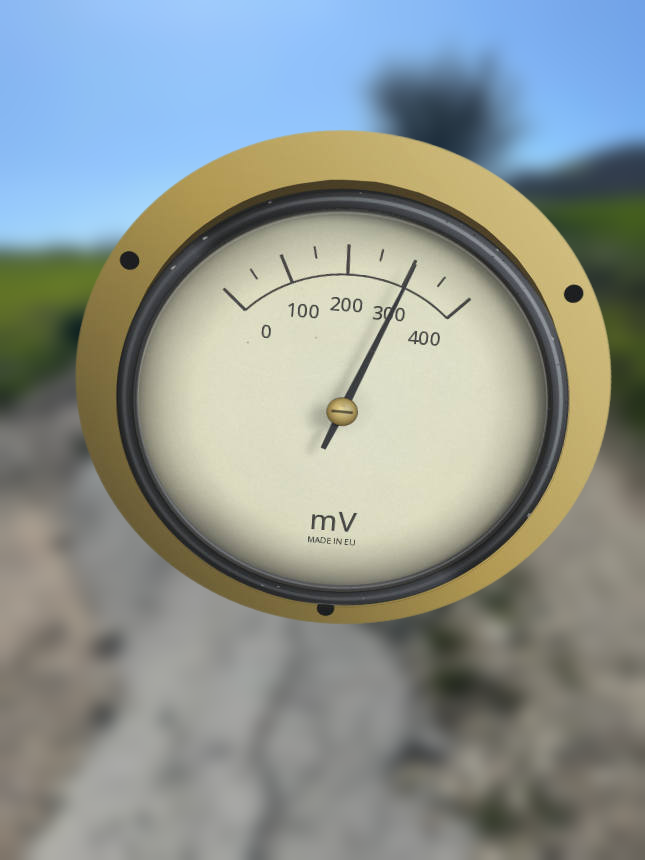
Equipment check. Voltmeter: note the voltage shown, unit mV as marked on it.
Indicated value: 300 mV
